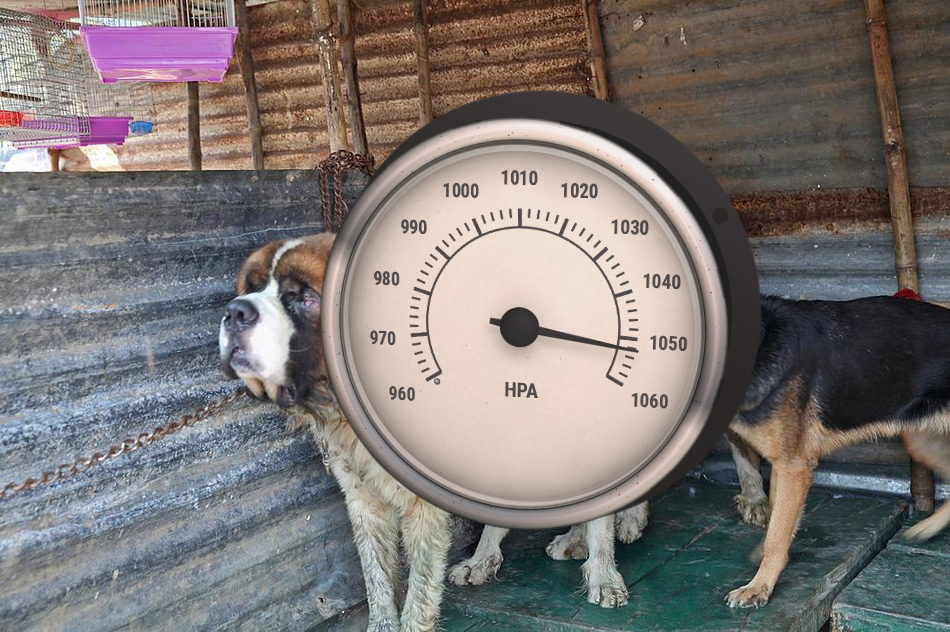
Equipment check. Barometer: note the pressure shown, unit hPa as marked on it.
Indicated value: 1052 hPa
